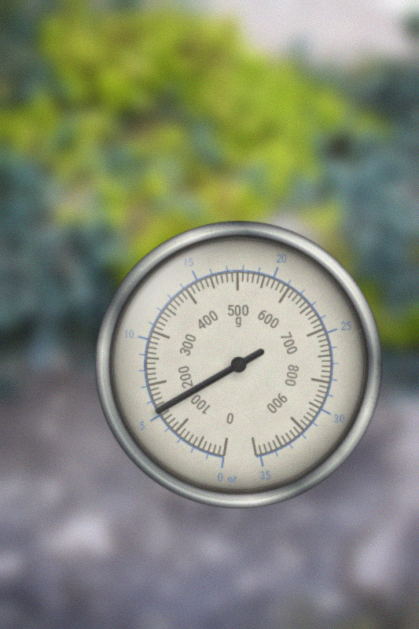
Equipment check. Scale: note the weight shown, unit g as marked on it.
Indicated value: 150 g
